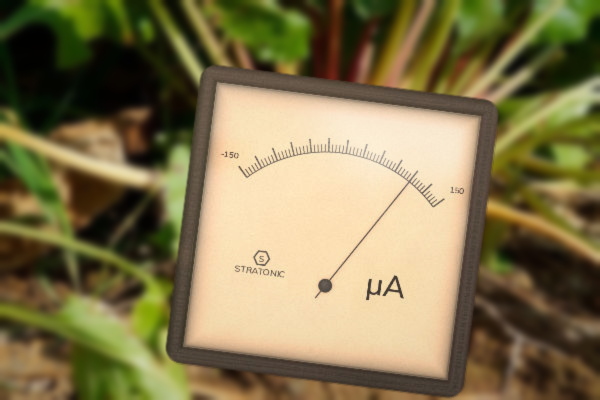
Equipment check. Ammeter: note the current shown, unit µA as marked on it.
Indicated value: 100 µA
